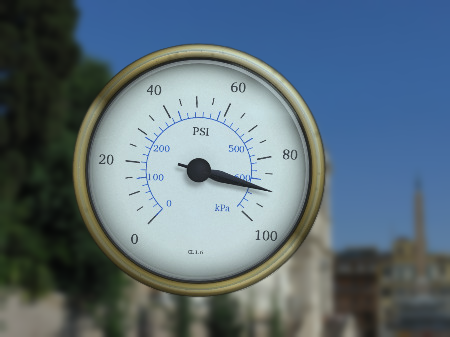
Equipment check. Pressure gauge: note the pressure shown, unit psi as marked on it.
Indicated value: 90 psi
